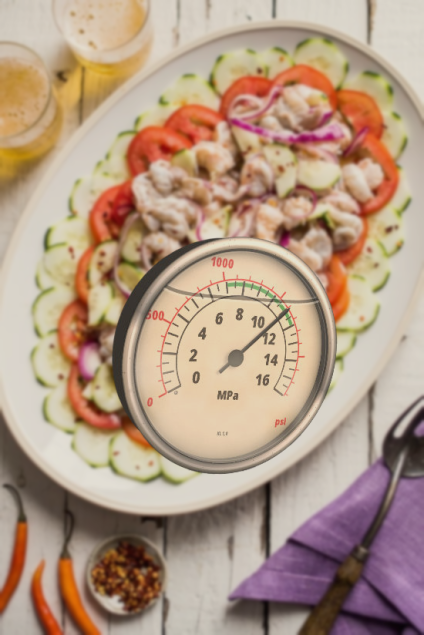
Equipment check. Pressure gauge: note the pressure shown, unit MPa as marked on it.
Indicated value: 11 MPa
